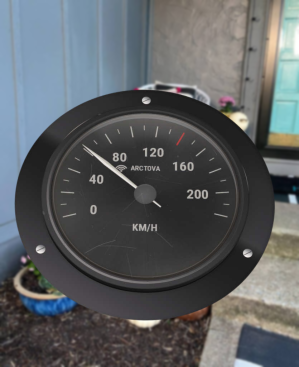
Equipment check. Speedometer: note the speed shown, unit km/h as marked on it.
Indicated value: 60 km/h
